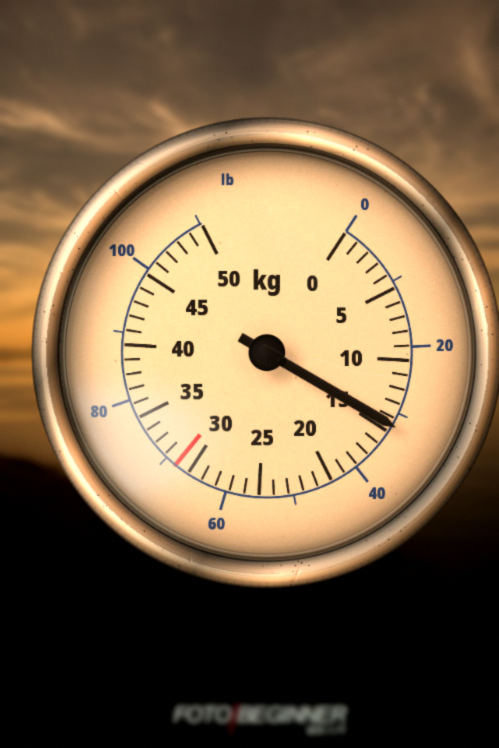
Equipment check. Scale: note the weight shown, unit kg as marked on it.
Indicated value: 14.5 kg
